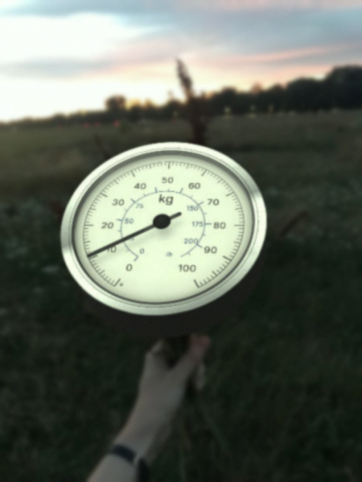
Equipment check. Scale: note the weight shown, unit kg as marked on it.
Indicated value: 10 kg
